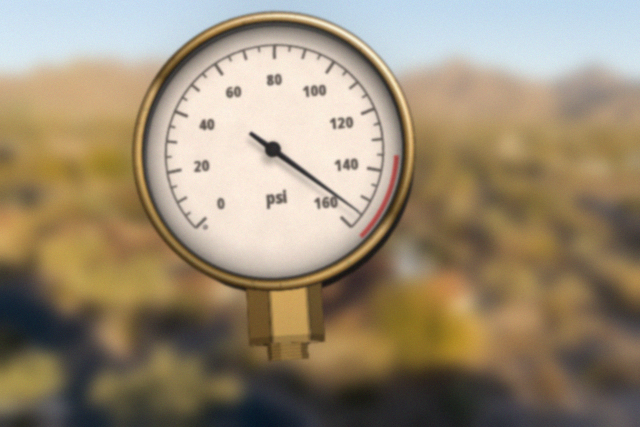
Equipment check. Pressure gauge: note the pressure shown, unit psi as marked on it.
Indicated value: 155 psi
